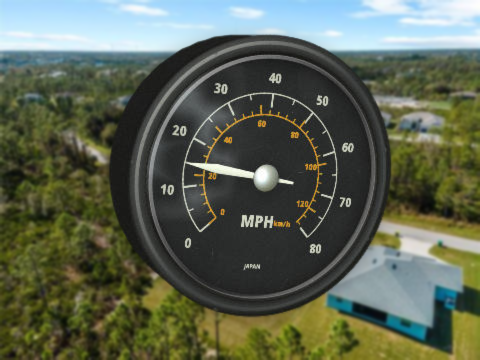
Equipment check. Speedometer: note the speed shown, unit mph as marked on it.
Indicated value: 15 mph
